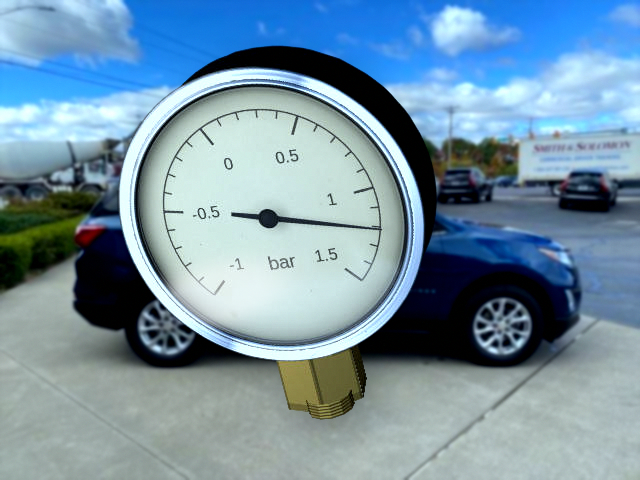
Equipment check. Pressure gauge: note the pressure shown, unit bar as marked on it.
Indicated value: 1.2 bar
